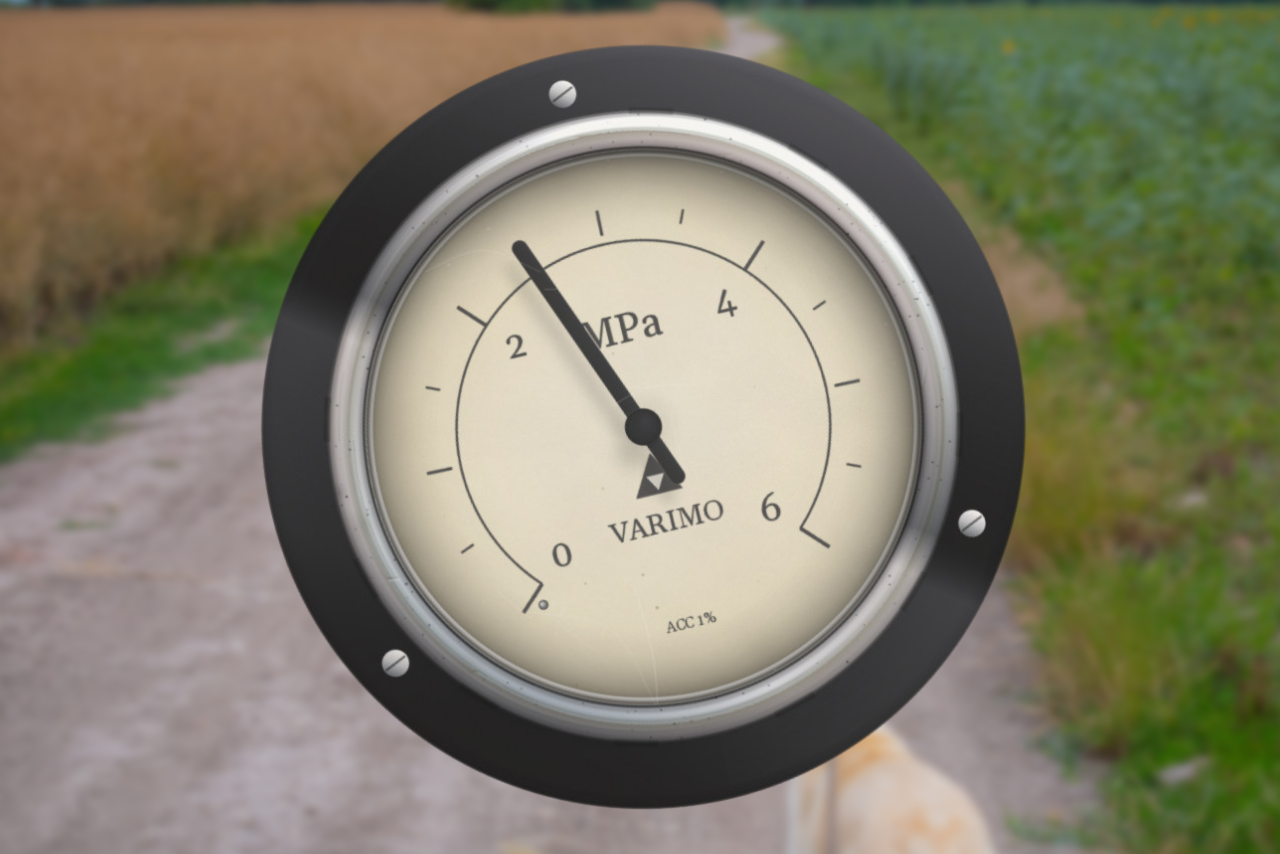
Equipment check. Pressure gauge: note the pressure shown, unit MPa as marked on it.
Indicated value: 2.5 MPa
